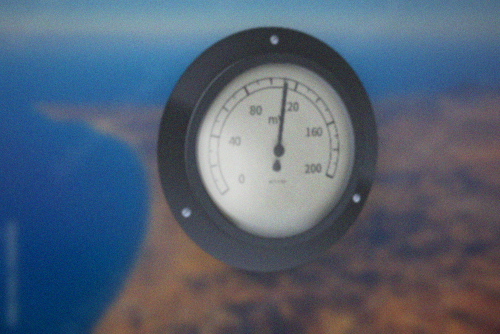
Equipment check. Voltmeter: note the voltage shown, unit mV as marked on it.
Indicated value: 110 mV
